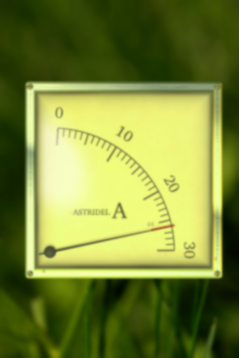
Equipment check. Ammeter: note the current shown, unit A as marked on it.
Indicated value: 26 A
